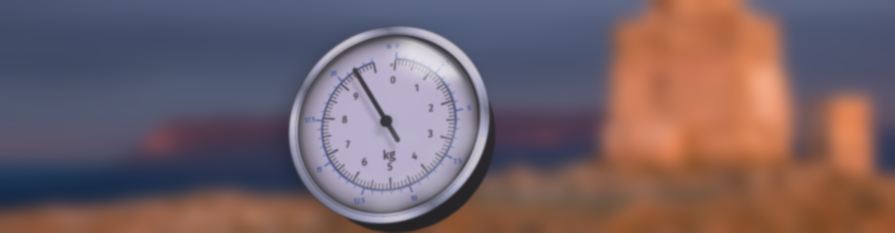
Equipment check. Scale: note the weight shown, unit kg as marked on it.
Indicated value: 9.5 kg
